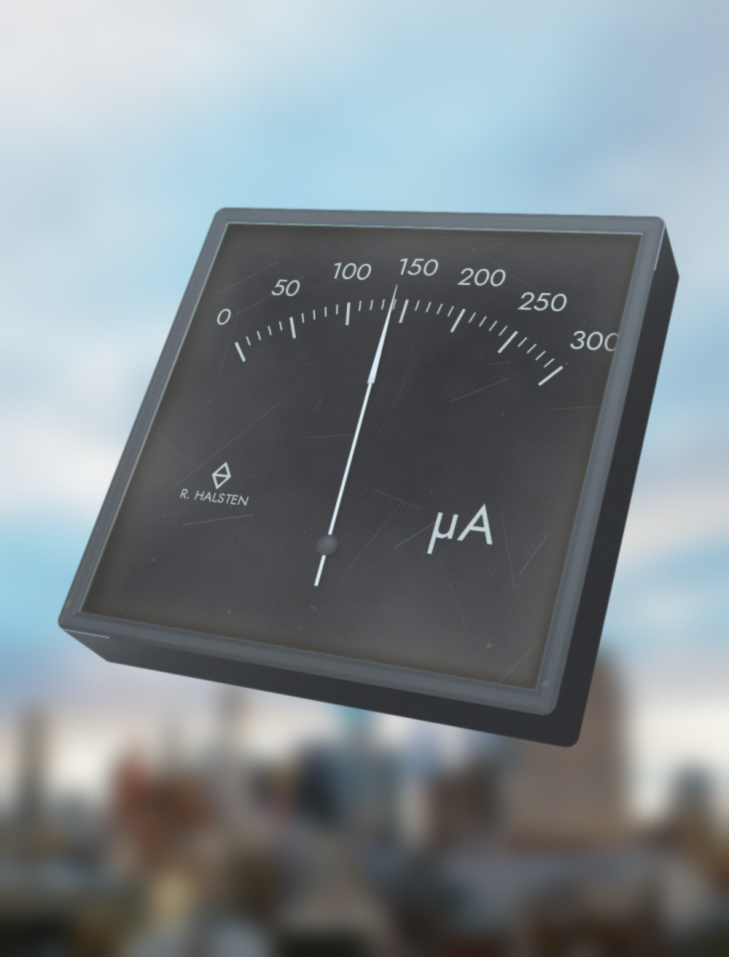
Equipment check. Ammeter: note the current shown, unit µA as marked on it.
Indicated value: 140 µA
